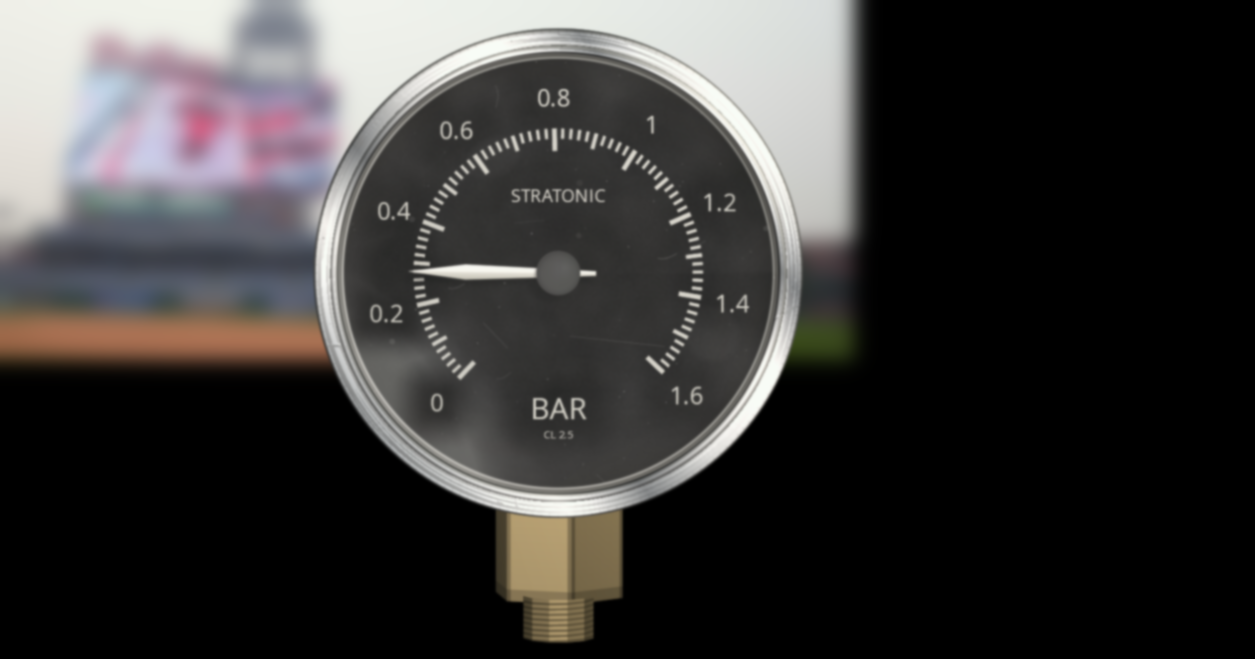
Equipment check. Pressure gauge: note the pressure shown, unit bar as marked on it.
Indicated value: 0.28 bar
